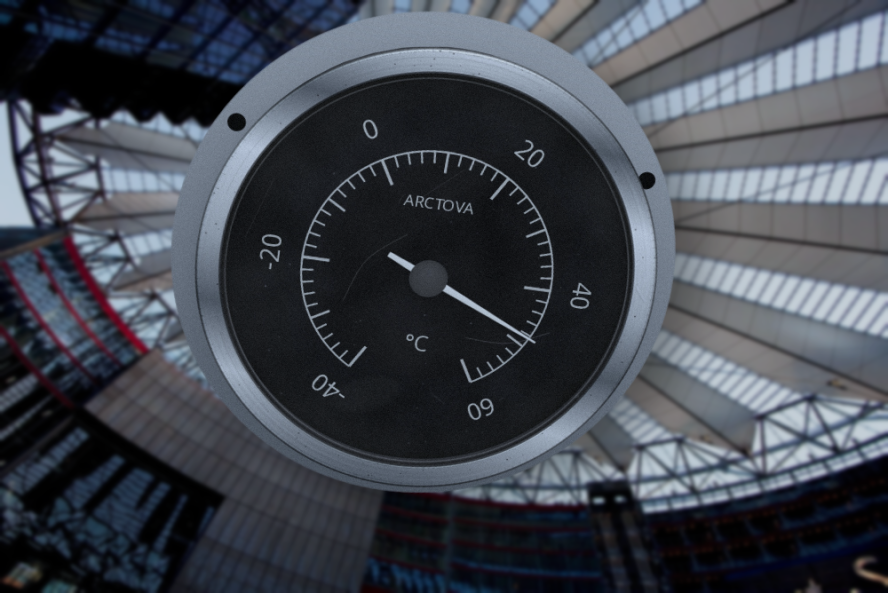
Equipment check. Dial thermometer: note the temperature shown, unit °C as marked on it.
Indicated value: 48 °C
